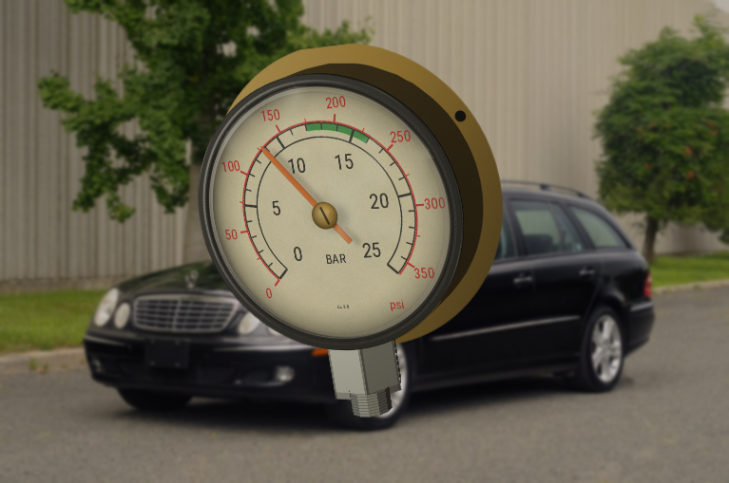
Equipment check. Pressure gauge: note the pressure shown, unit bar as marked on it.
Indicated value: 9 bar
